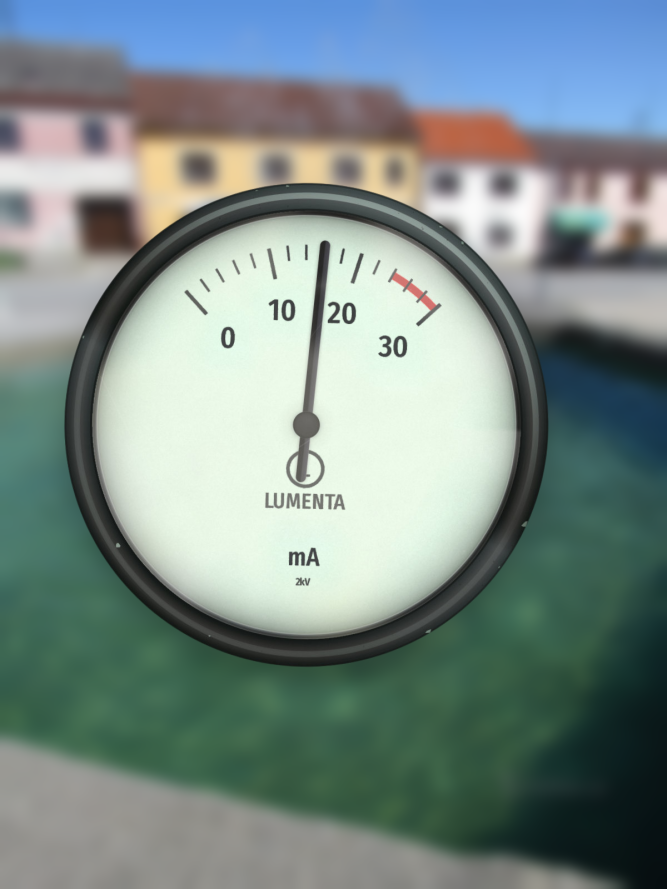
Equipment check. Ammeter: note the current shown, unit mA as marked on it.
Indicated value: 16 mA
